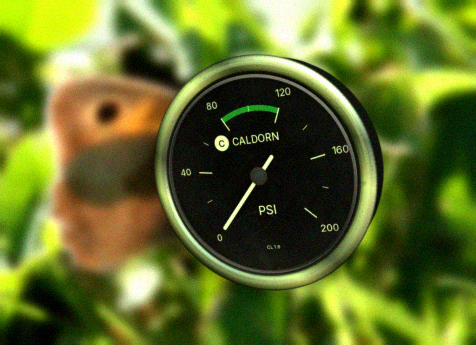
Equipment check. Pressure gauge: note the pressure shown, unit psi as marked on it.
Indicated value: 0 psi
